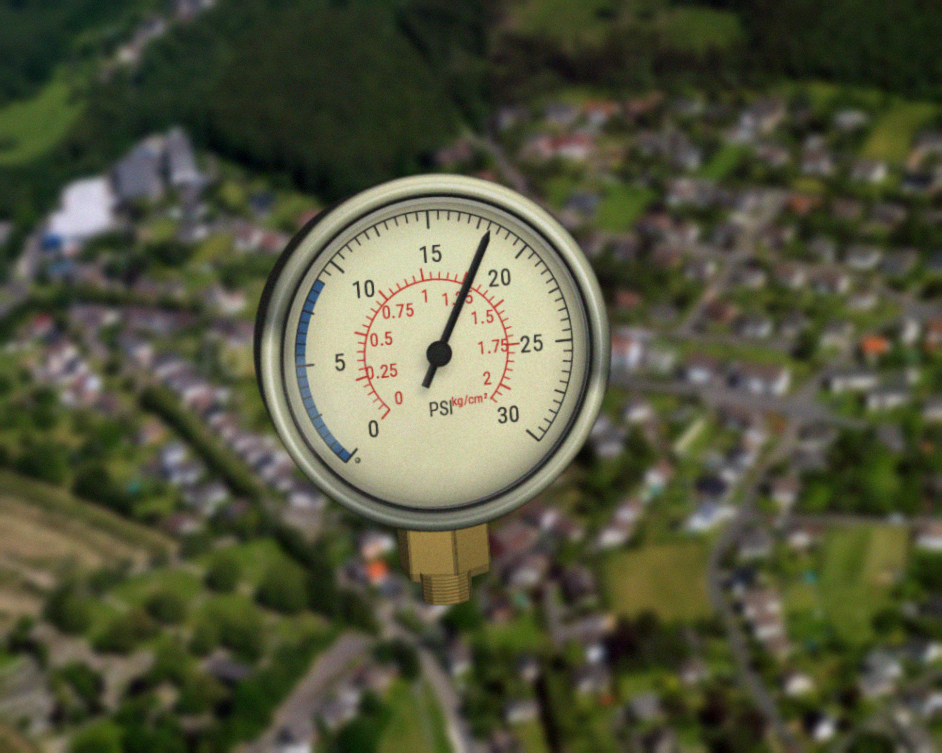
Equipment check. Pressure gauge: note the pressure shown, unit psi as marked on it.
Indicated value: 18 psi
